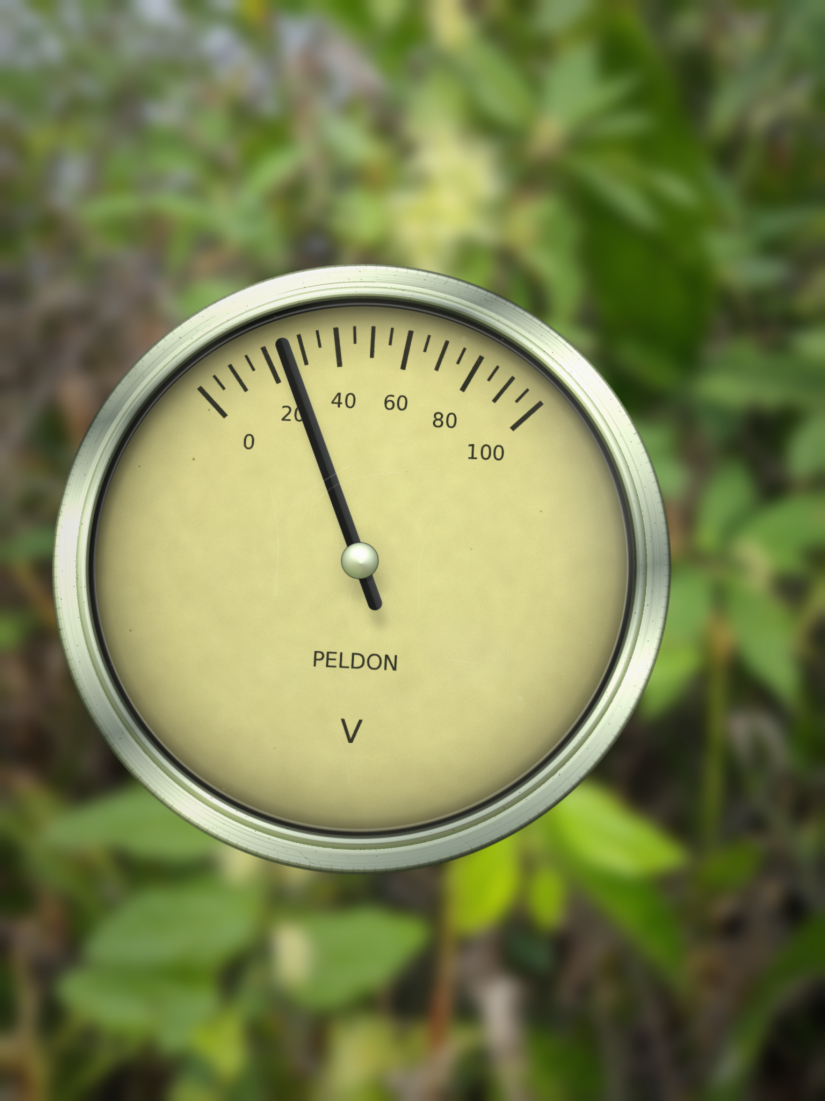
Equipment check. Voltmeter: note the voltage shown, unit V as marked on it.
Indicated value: 25 V
